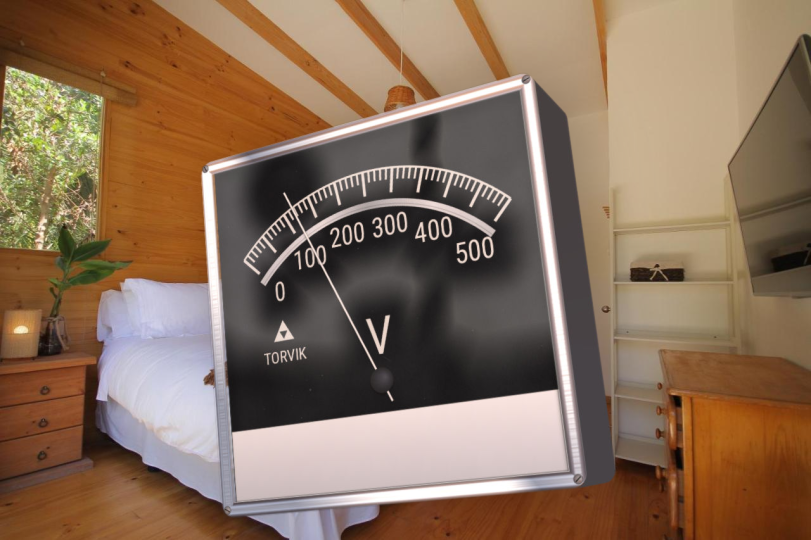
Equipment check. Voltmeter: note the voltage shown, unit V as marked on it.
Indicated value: 120 V
